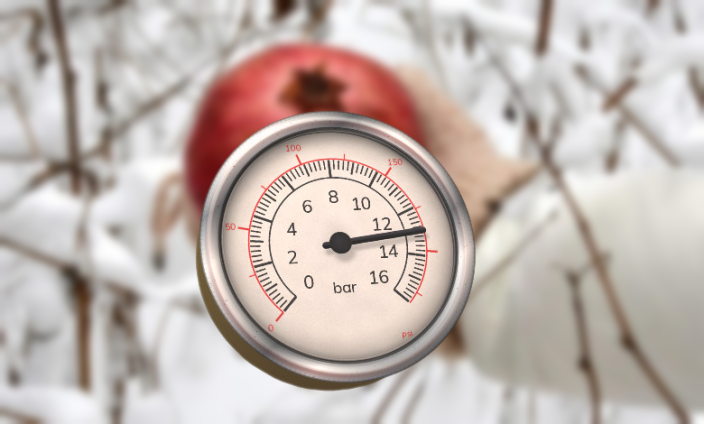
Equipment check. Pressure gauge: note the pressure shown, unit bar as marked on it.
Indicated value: 13 bar
